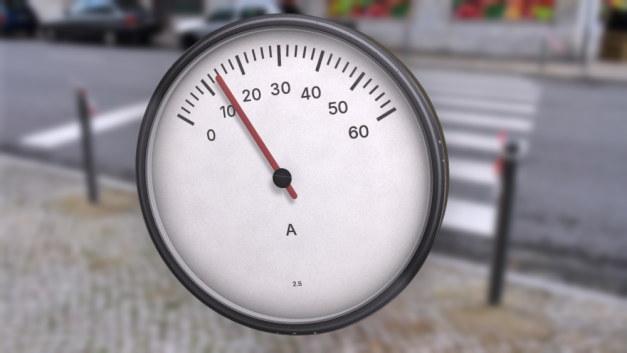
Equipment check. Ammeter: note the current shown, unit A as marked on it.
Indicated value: 14 A
